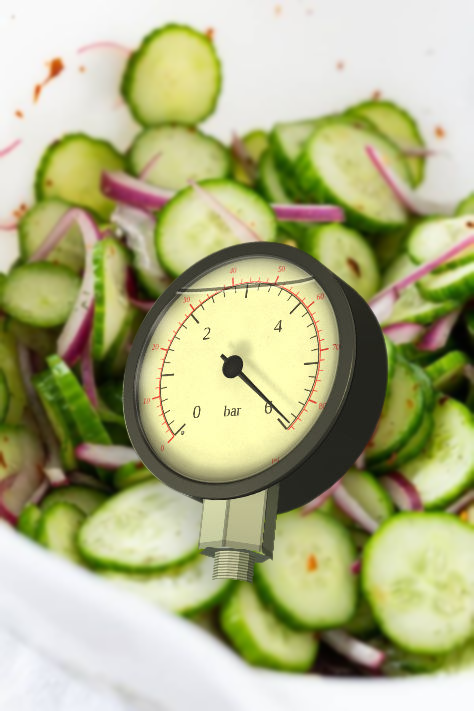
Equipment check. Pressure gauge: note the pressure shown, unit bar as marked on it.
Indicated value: 5.9 bar
